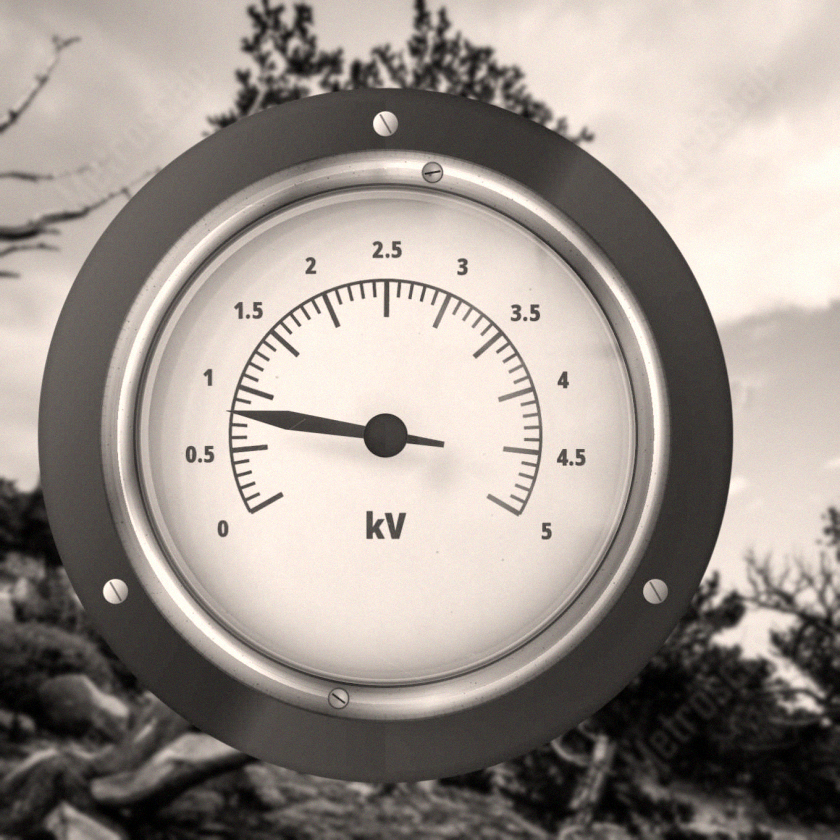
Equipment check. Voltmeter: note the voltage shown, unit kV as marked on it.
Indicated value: 0.8 kV
